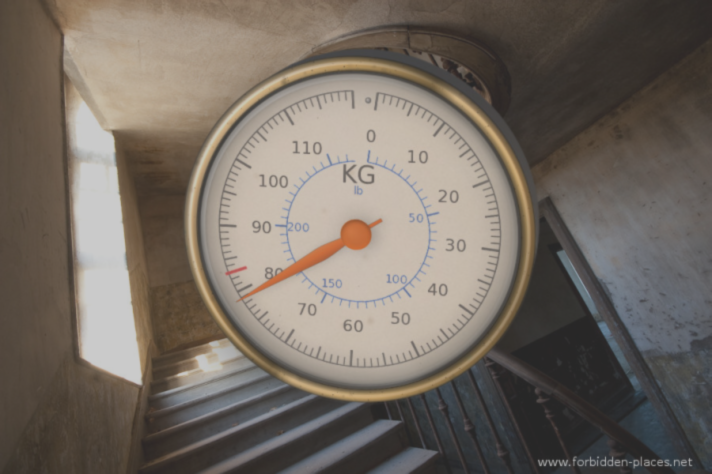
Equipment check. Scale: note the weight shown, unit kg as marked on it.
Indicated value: 79 kg
